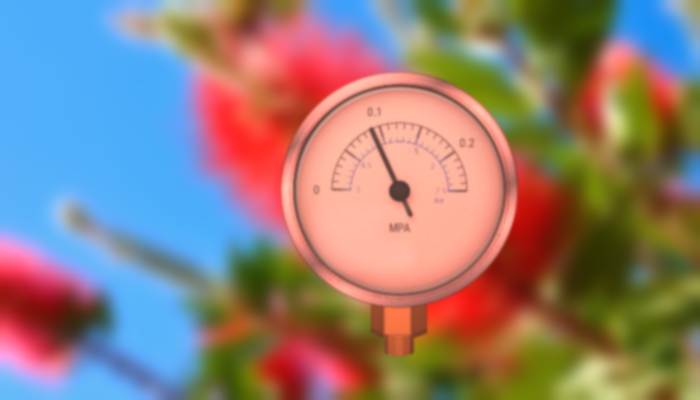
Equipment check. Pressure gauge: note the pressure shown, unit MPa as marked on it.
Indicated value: 0.09 MPa
